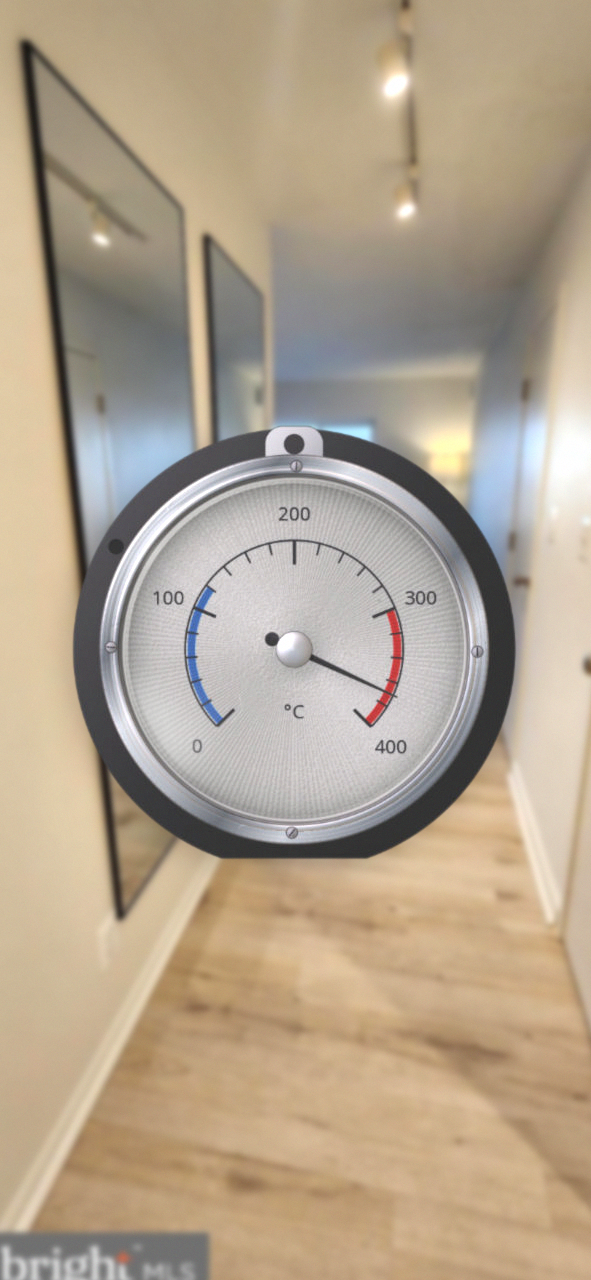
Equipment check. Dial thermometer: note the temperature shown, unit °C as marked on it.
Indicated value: 370 °C
